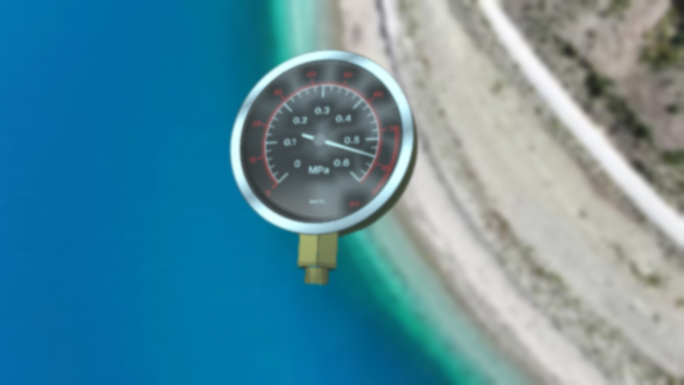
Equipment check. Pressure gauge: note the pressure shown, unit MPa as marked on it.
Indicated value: 0.54 MPa
